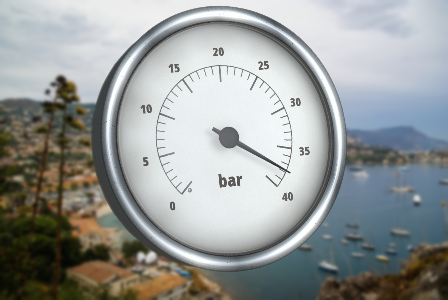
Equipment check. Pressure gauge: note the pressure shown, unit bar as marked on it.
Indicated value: 38 bar
